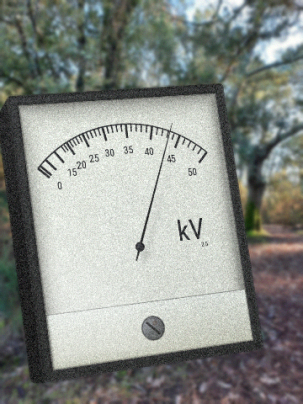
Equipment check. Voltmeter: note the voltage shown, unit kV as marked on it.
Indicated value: 43 kV
